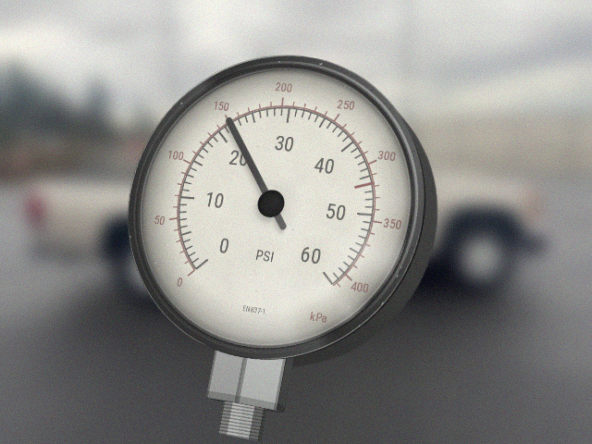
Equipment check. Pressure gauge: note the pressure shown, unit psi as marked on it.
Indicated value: 22 psi
